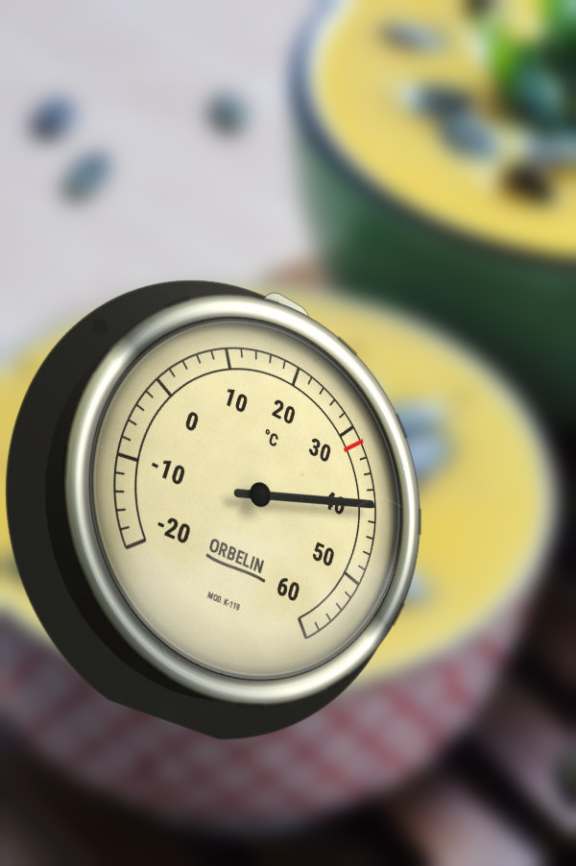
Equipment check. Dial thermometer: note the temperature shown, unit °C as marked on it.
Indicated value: 40 °C
